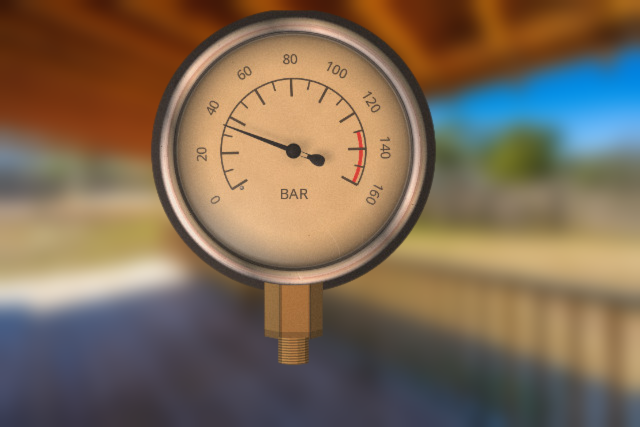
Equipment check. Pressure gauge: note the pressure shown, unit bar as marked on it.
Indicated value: 35 bar
